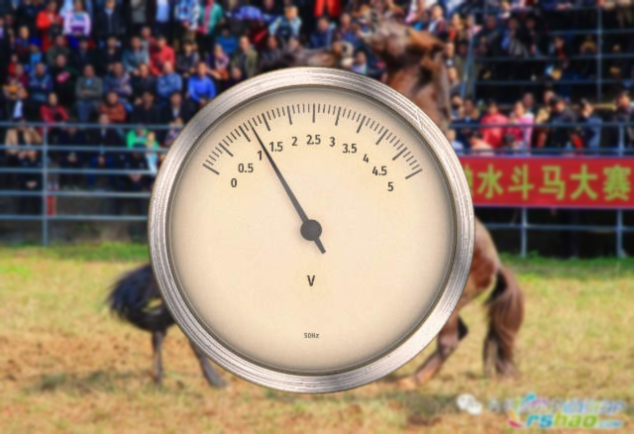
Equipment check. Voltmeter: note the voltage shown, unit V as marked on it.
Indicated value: 1.2 V
